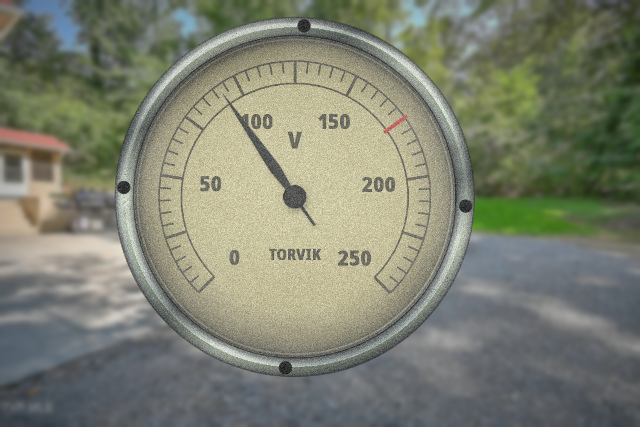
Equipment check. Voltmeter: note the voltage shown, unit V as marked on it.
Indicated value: 92.5 V
